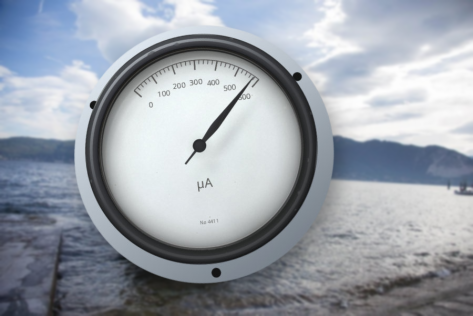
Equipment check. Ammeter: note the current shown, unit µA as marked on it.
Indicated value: 580 µA
